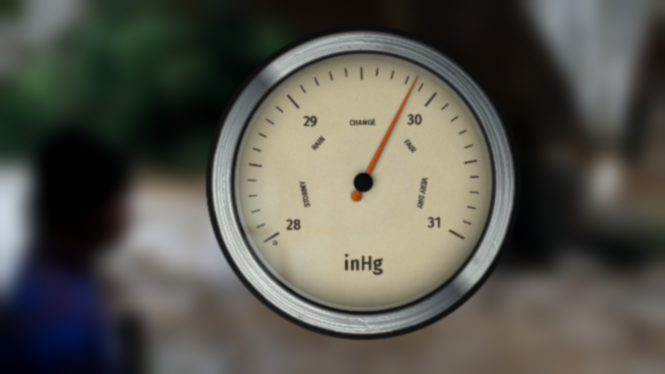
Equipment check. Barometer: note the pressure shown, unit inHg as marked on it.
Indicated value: 29.85 inHg
